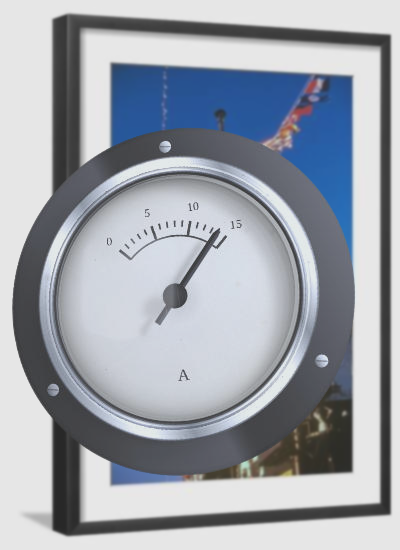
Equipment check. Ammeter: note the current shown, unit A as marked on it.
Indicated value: 14 A
